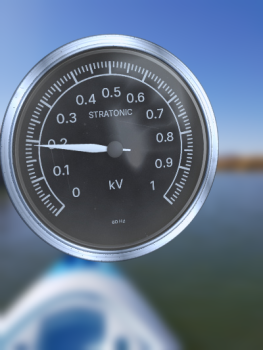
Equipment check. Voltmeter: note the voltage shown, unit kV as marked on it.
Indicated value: 0.19 kV
